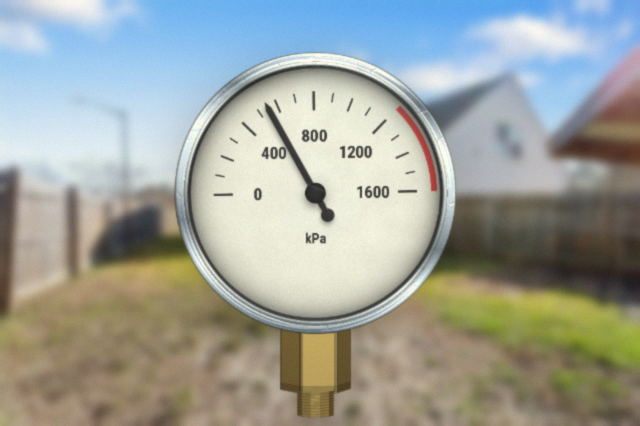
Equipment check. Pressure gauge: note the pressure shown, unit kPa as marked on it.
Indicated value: 550 kPa
